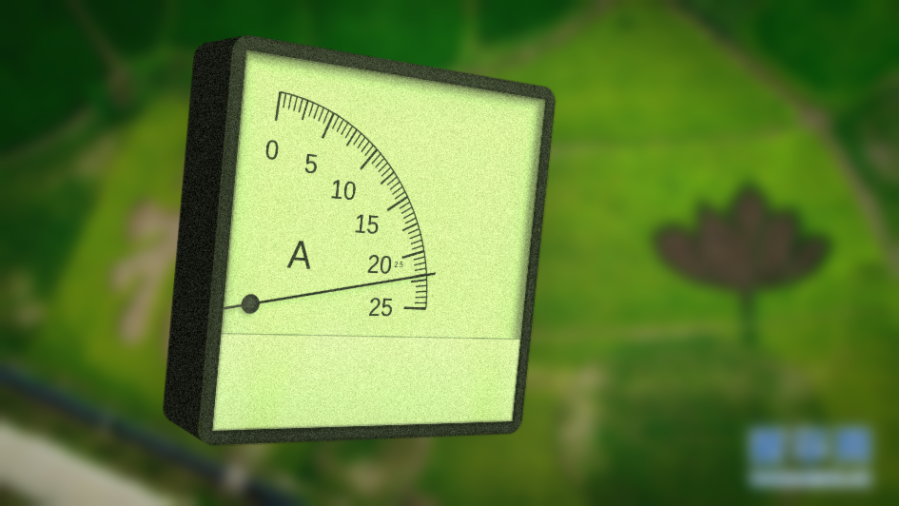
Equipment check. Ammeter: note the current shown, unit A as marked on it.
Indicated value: 22 A
